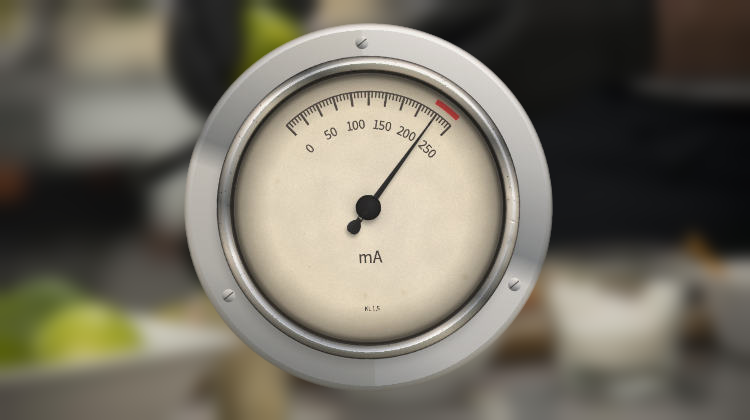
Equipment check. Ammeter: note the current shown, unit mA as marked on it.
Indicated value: 225 mA
